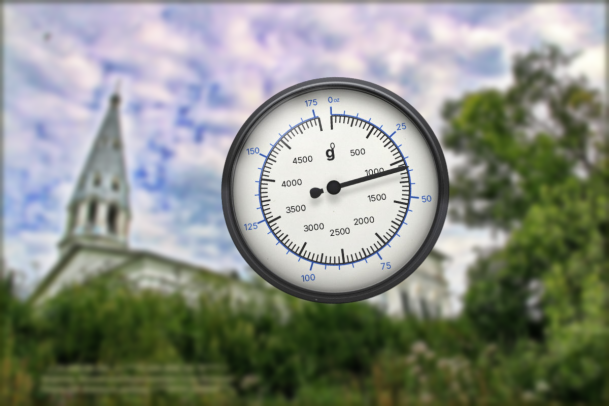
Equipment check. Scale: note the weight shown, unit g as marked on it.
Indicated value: 1100 g
